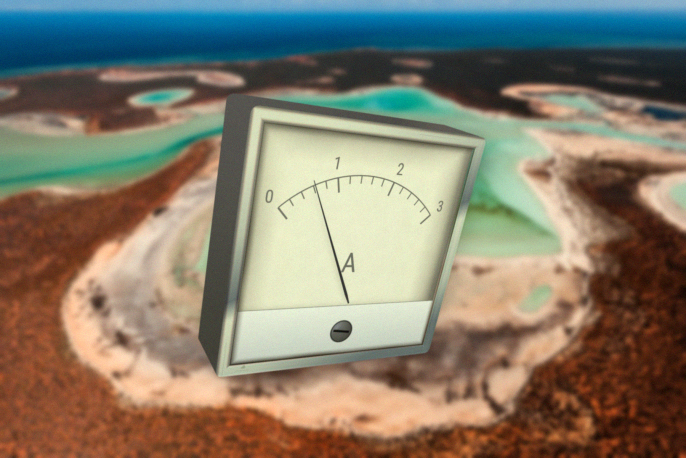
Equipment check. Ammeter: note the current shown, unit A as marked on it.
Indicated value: 0.6 A
